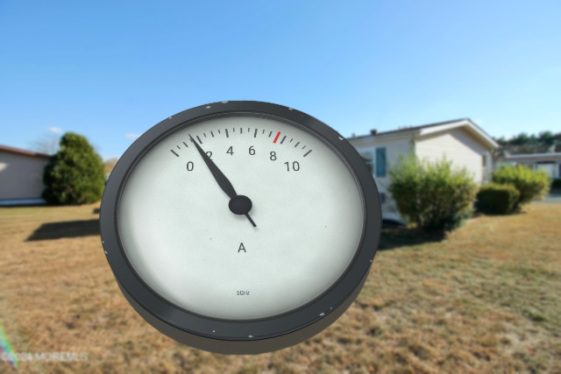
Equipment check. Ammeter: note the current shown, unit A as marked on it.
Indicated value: 1.5 A
